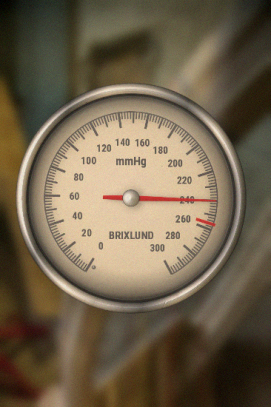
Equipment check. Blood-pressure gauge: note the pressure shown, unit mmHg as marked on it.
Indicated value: 240 mmHg
